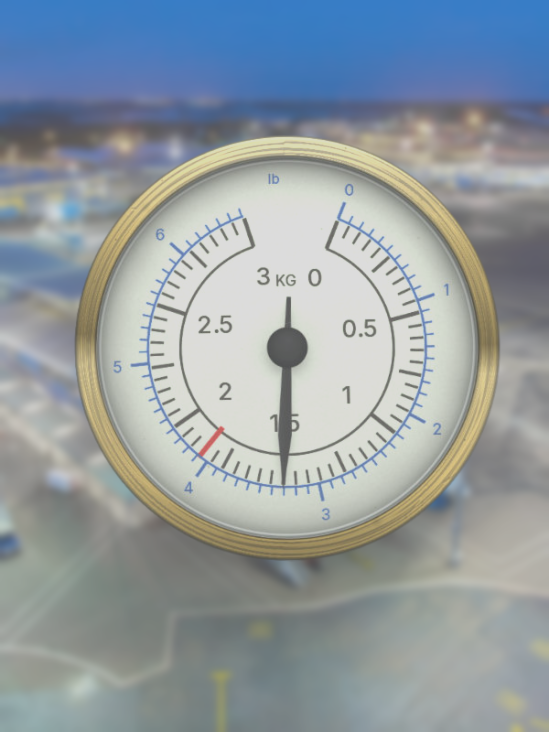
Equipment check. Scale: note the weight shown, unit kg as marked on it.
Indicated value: 1.5 kg
